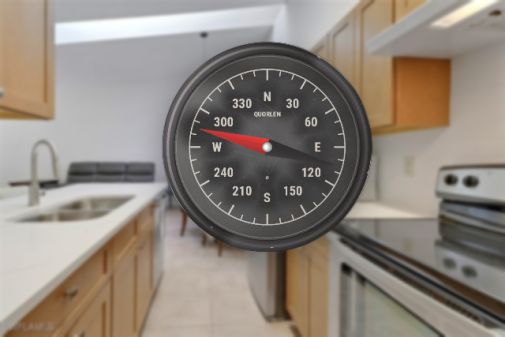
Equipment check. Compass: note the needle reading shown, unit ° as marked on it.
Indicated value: 285 °
